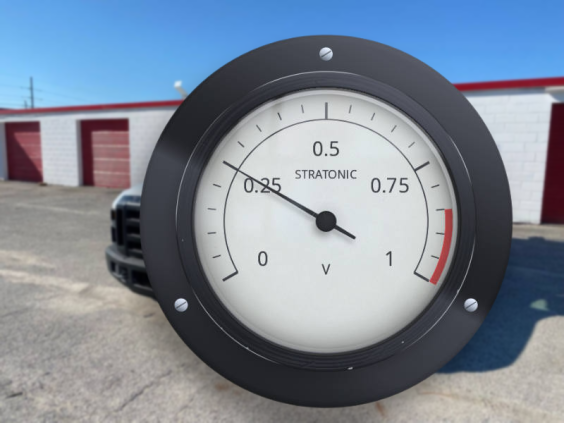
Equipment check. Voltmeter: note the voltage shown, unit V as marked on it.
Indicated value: 0.25 V
